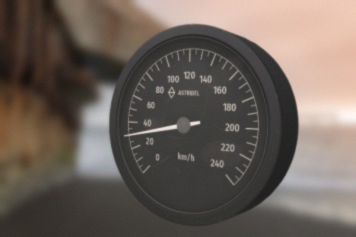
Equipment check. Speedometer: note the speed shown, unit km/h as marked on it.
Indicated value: 30 km/h
